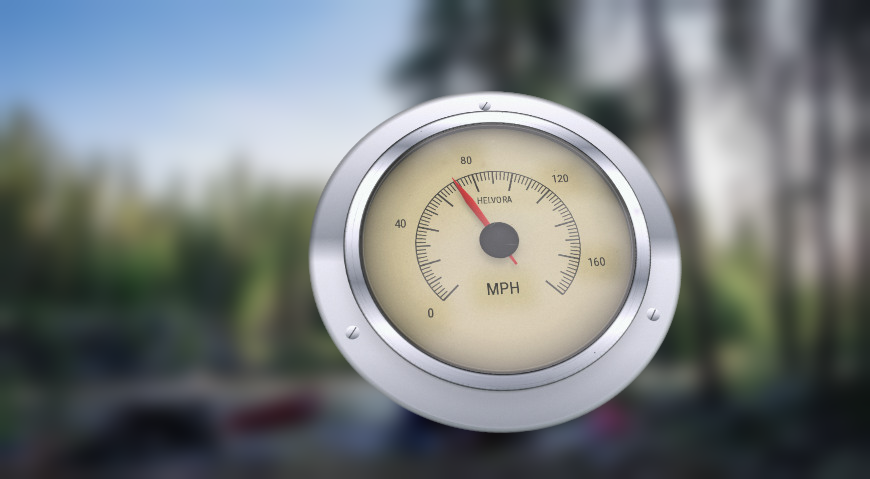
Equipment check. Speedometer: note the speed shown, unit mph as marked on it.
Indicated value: 70 mph
